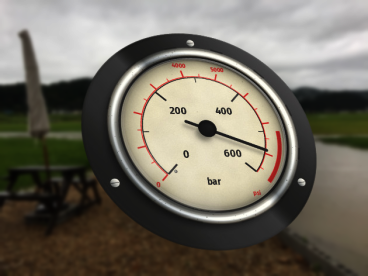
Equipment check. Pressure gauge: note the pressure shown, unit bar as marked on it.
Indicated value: 550 bar
